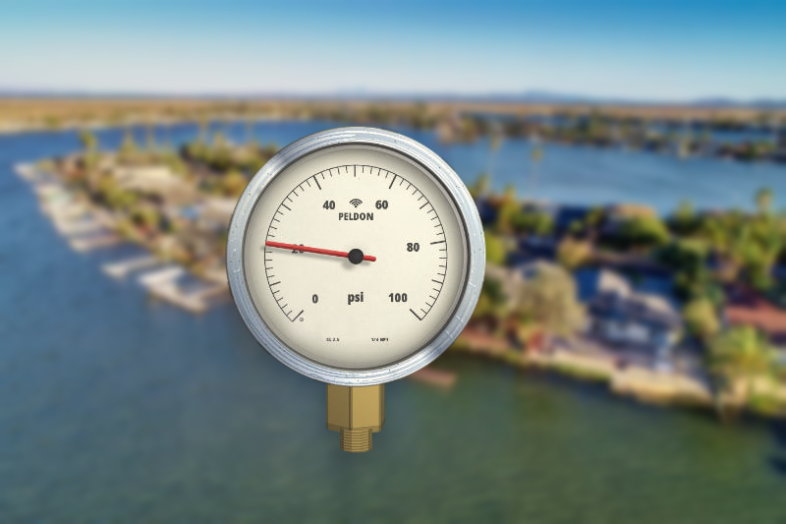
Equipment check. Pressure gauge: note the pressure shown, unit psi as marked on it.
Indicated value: 20 psi
